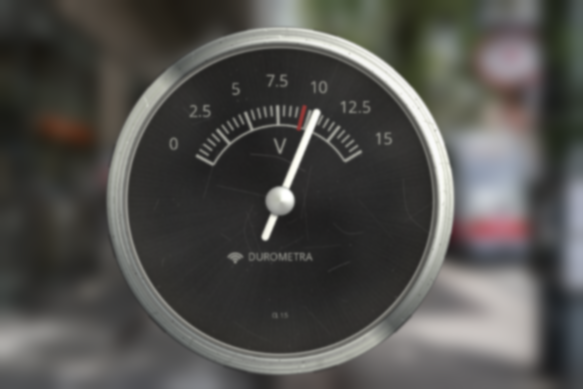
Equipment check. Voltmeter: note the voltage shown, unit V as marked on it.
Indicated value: 10.5 V
